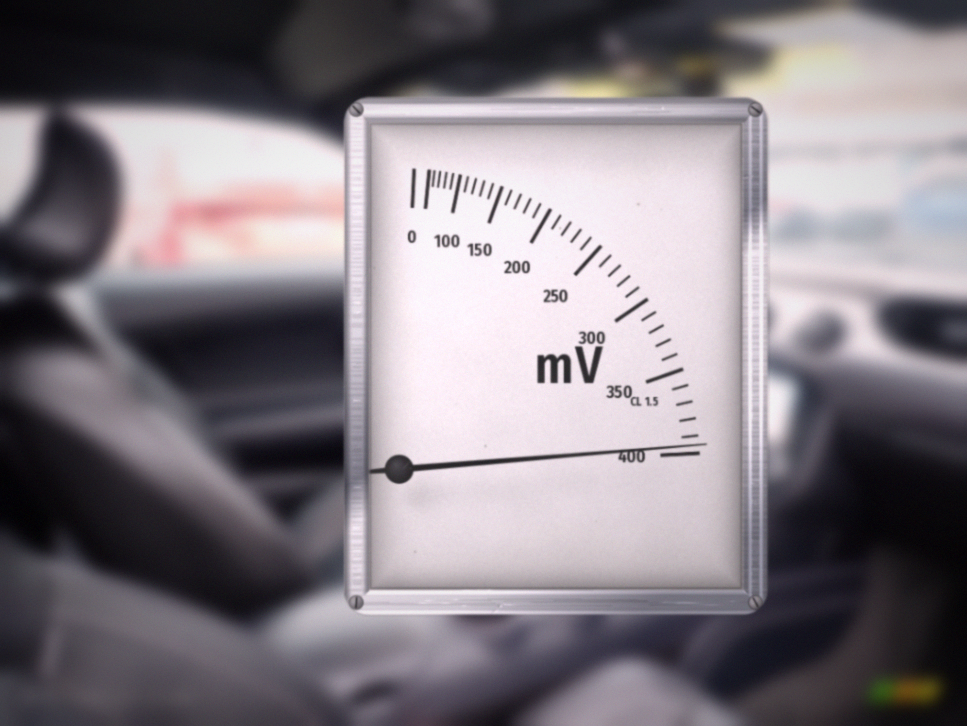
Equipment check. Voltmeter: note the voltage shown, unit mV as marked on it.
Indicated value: 395 mV
